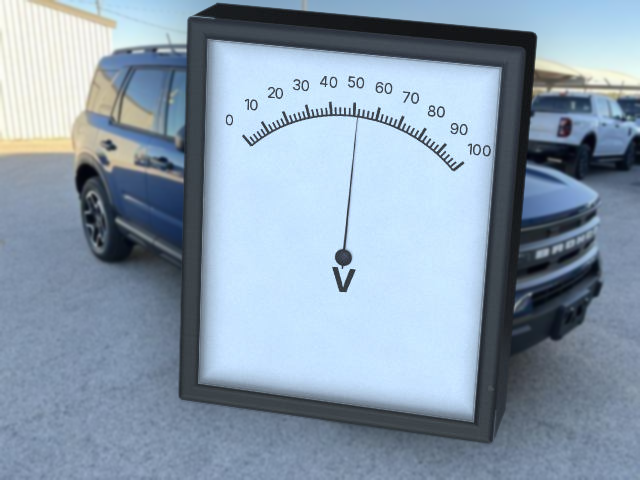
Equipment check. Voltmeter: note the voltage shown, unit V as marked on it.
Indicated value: 52 V
